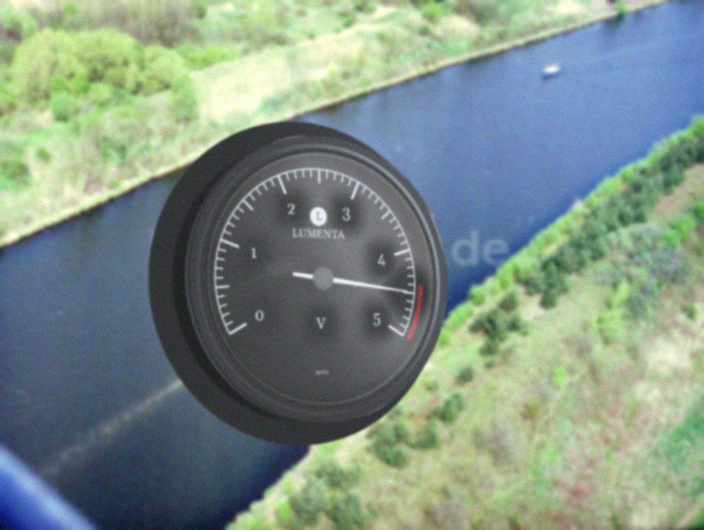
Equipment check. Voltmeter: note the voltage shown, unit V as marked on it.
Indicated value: 4.5 V
